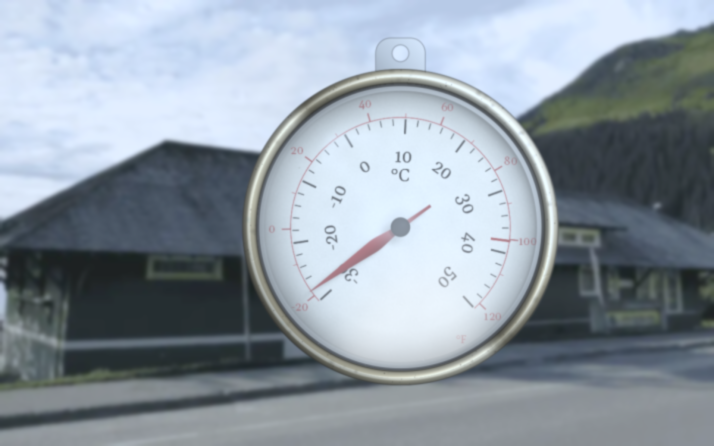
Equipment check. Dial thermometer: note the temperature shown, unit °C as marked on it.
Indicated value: -28 °C
